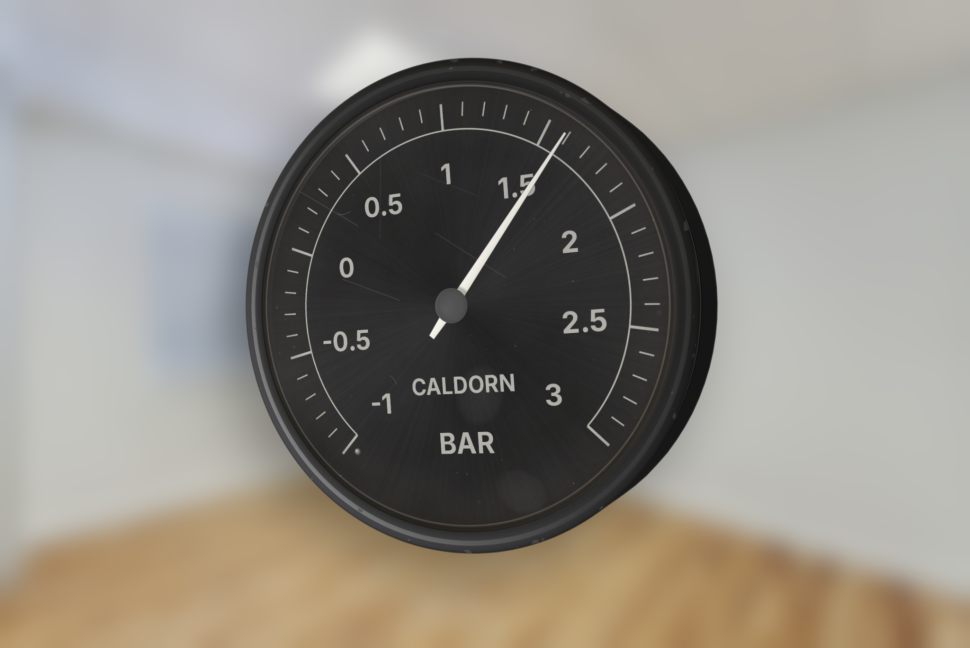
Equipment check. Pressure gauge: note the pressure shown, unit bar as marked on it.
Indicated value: 1.6 bar
